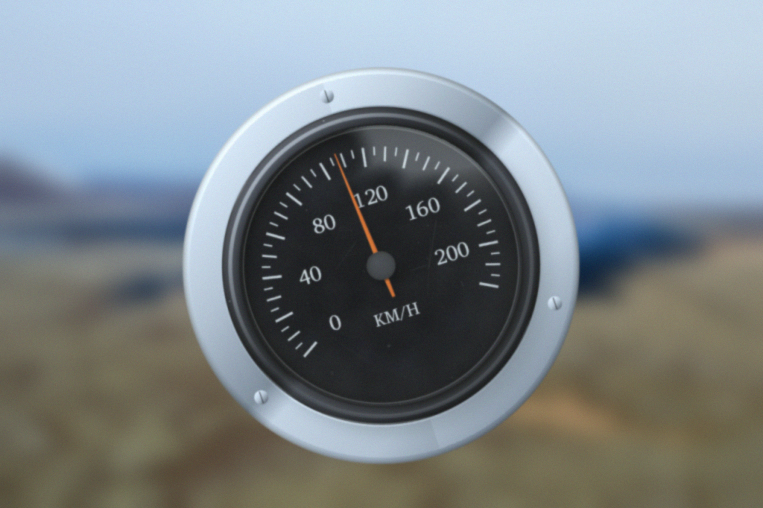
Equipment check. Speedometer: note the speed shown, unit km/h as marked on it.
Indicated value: 107.5 km/h
